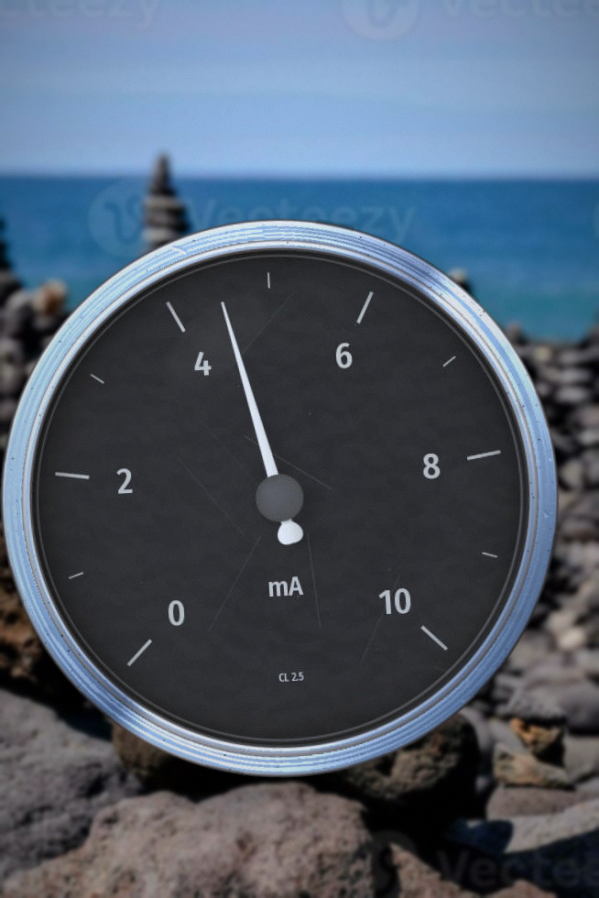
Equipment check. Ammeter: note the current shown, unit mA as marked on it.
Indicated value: 4.5 mA
